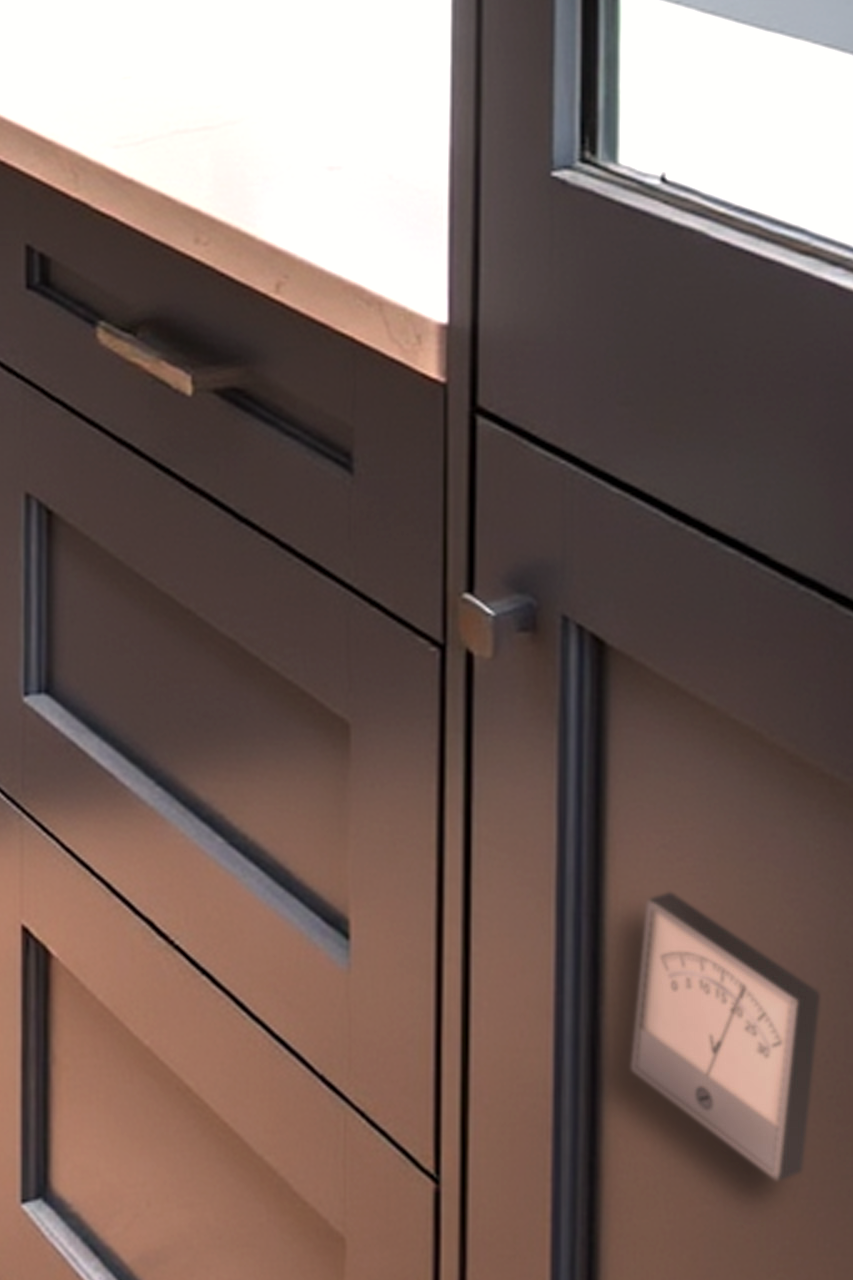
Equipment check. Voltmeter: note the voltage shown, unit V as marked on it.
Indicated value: 20 V
